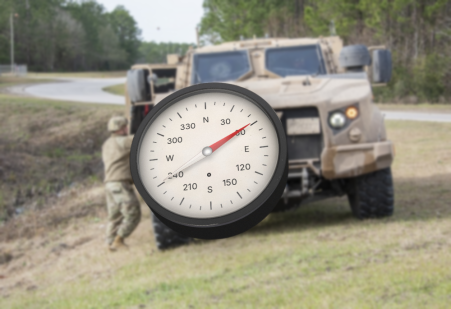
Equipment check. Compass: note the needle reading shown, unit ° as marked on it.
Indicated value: 60 °
